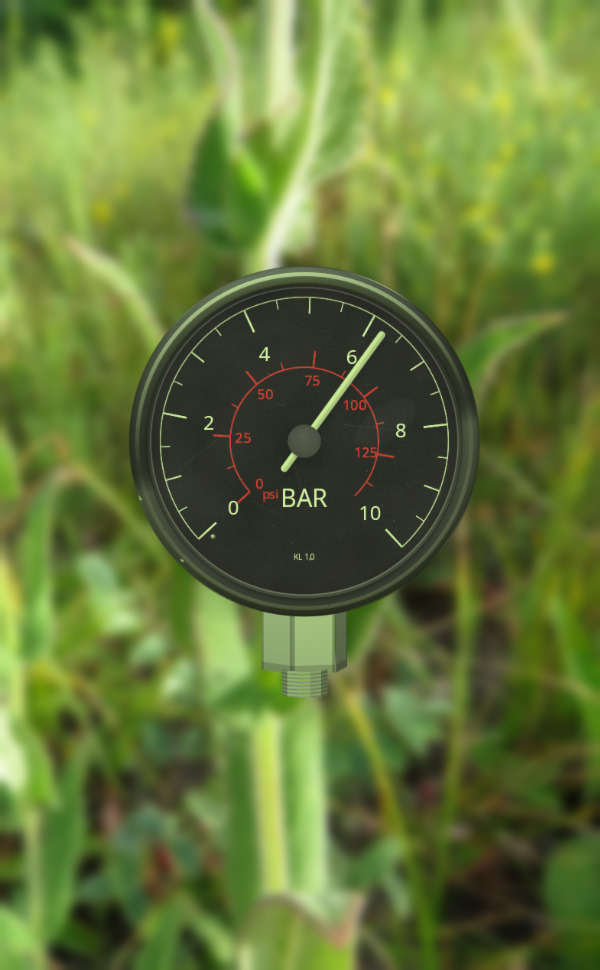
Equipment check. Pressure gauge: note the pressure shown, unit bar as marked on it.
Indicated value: 6.25 bar
